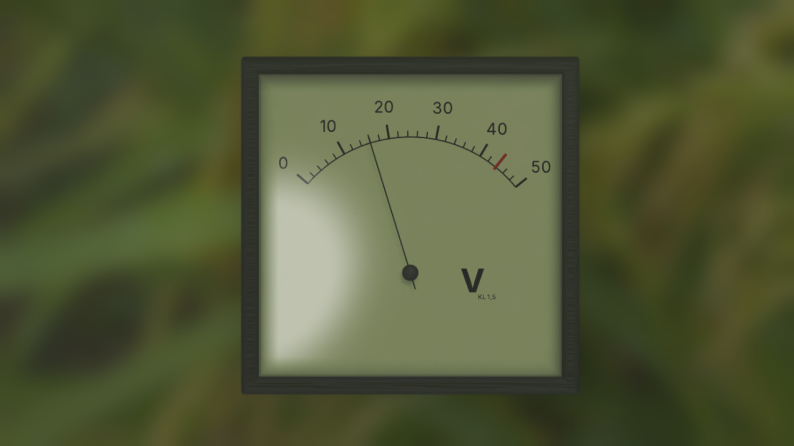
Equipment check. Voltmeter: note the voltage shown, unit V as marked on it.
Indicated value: 16 V
